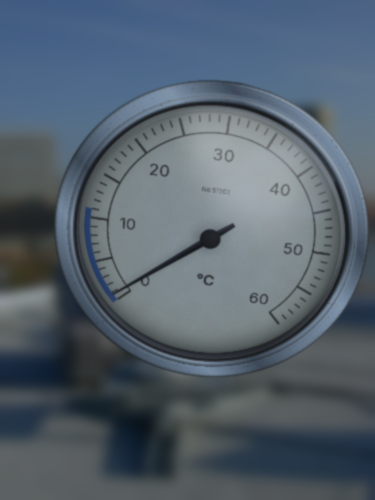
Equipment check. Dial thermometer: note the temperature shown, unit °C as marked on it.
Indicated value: 1 °C
